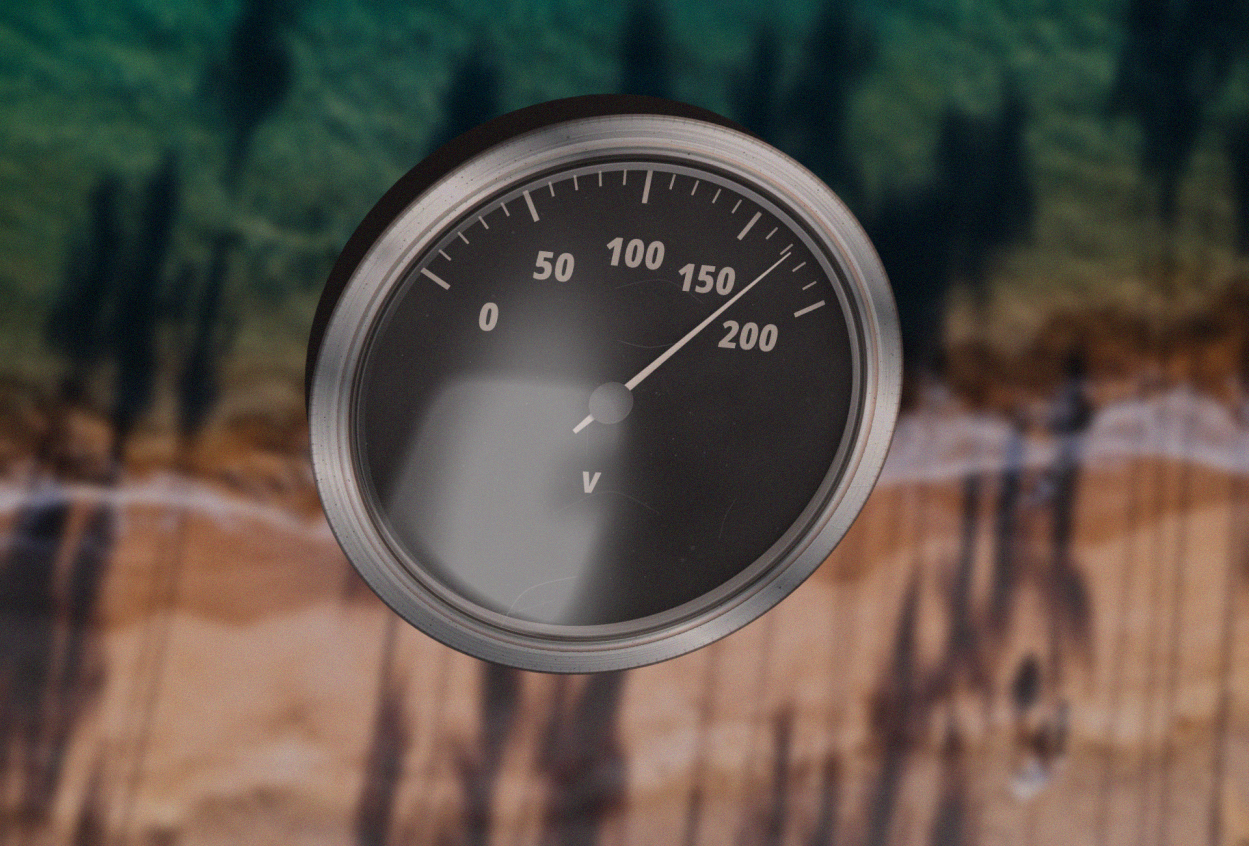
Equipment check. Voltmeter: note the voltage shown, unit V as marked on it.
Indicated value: 170 V
